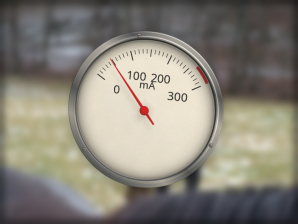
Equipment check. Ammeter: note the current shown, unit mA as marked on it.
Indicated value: 50 mA
